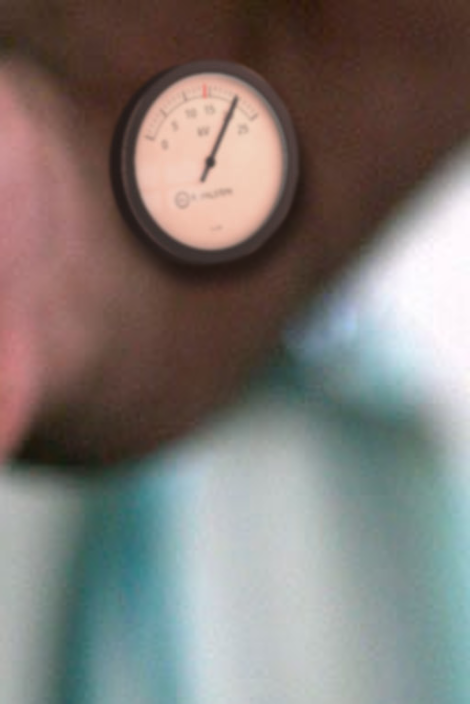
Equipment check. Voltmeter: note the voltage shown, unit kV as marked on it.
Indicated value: 20 kV
